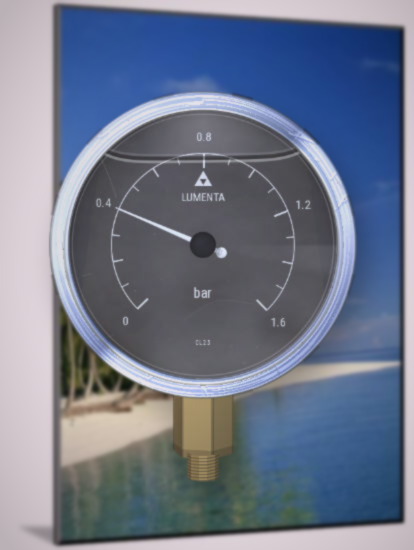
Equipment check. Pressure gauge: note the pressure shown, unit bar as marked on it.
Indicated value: 0.4 bar
